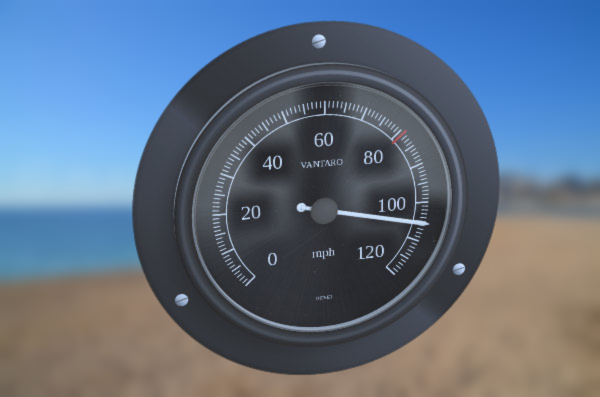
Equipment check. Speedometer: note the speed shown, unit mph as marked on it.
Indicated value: 105 mph
